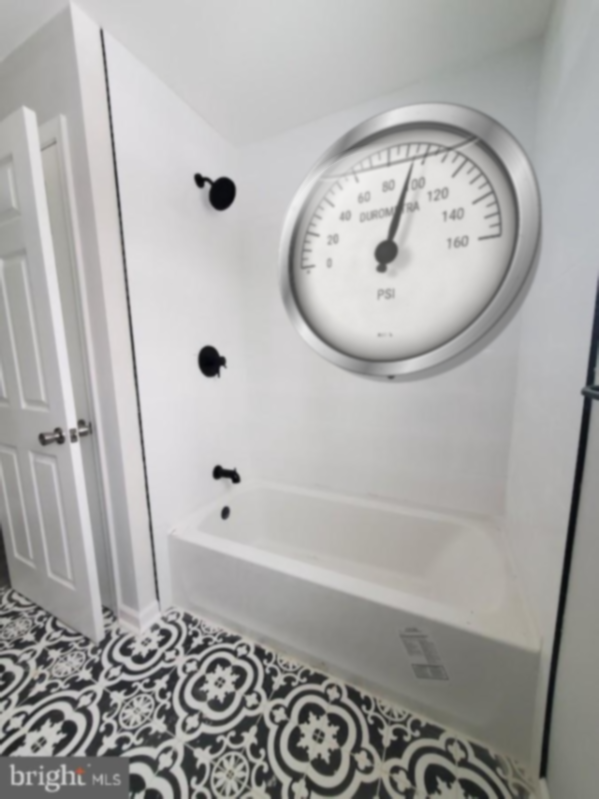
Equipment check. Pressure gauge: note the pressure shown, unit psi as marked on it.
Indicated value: 95 psi
